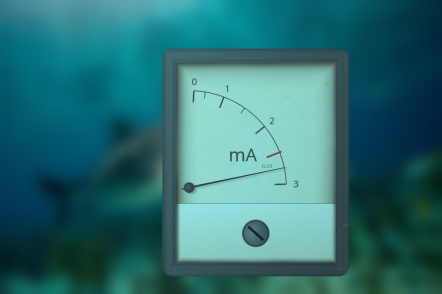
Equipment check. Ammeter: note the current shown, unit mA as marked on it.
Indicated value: 2.75 mA
